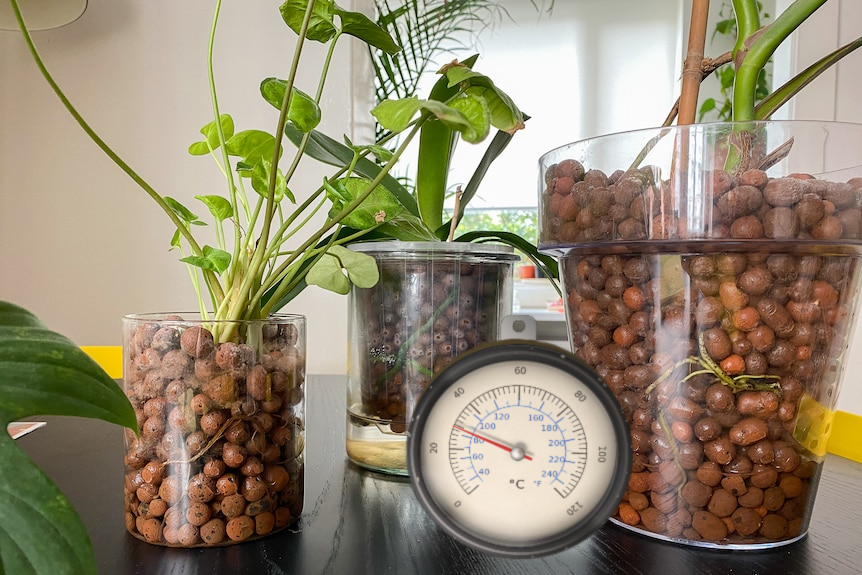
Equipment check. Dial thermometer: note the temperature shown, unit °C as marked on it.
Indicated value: 30 °C
